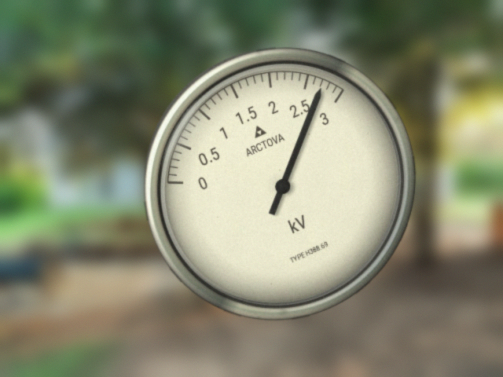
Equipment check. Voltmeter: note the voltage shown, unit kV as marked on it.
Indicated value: 2.7 kV
